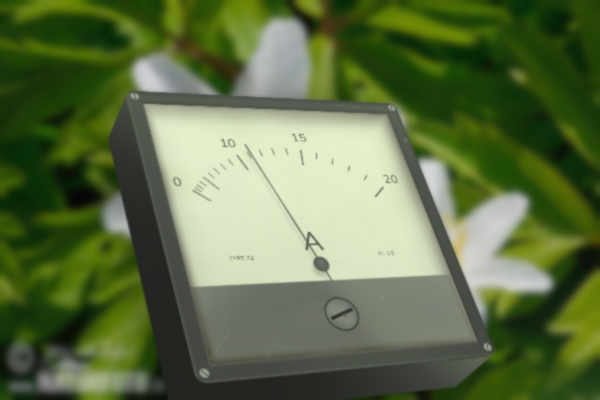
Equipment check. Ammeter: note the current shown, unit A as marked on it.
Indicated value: 11 A
